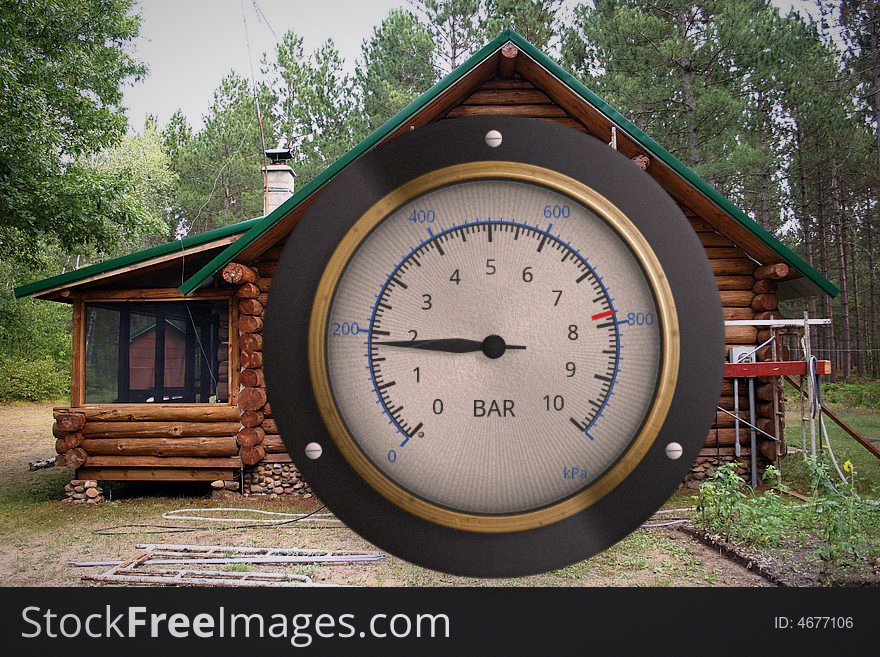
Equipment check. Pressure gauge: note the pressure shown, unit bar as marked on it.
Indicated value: 1.8 bar
